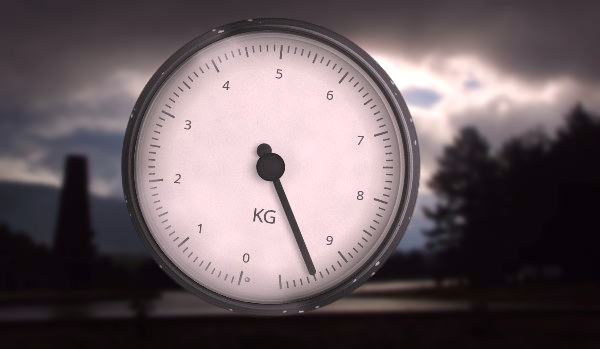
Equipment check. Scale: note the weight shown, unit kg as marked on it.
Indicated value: 9.5 kg
